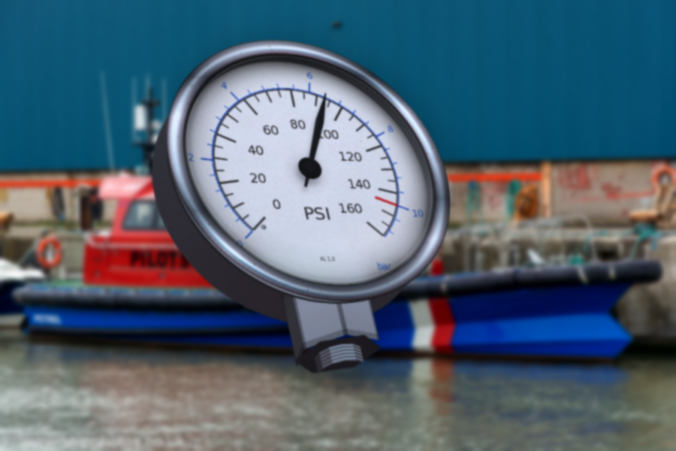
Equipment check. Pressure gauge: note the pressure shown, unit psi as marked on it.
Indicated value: 92.5 psi
